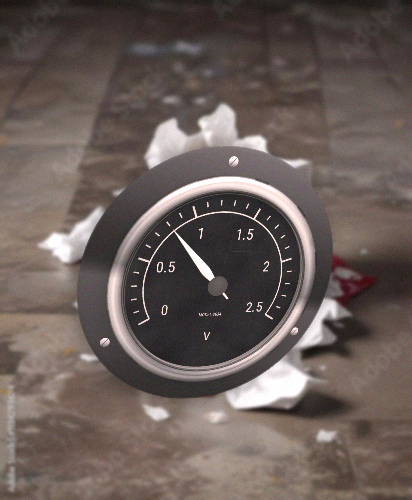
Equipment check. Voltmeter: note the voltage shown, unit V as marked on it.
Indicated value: 0.8 V
